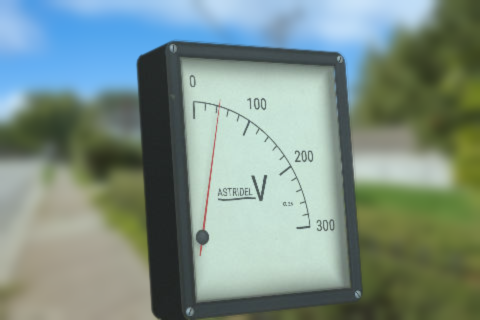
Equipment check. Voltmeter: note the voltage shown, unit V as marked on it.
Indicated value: 40 V
